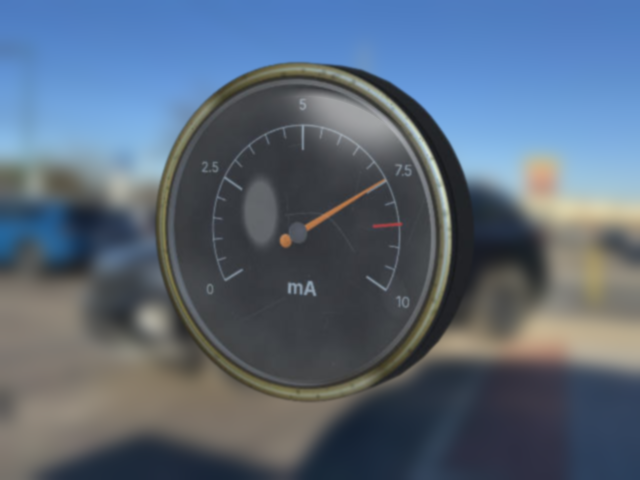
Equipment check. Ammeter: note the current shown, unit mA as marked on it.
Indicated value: 7.5 mA
